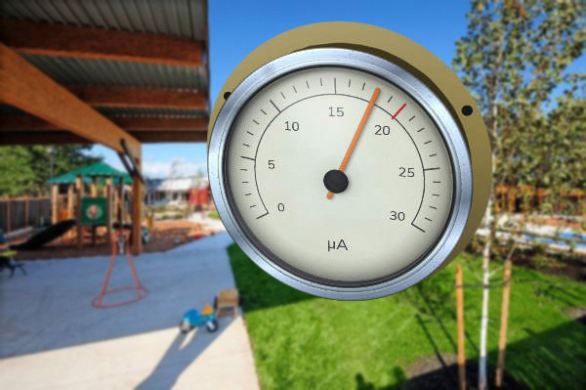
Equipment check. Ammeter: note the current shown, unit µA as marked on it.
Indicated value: 18 µA
